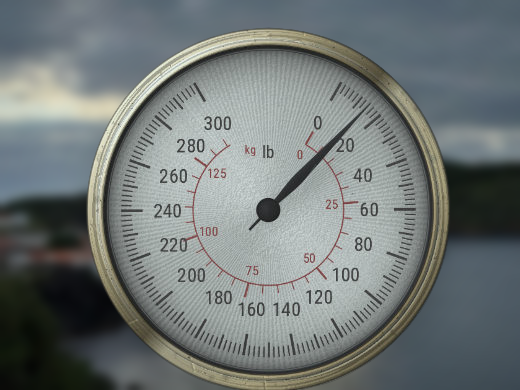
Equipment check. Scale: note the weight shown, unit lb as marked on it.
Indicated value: 14 lb
